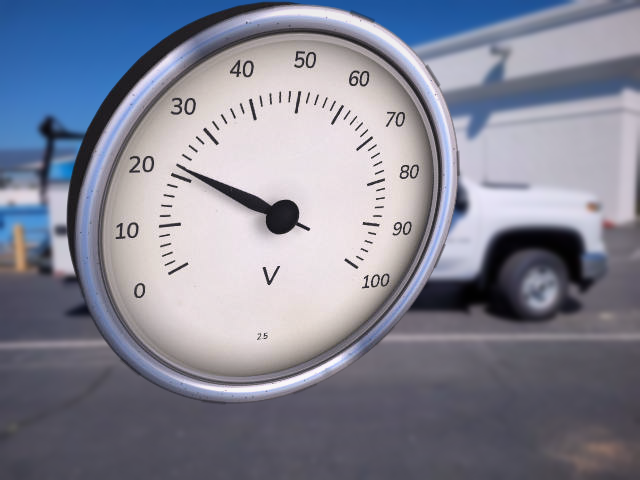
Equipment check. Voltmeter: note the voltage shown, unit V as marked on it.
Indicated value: 22 V
